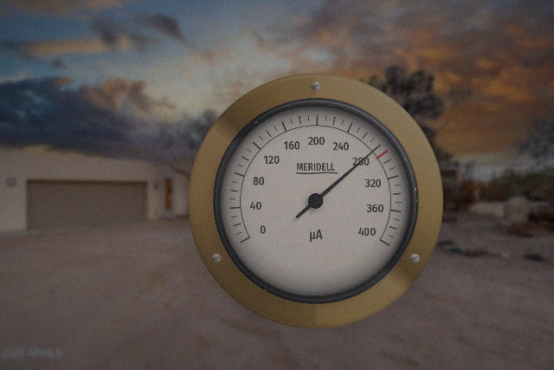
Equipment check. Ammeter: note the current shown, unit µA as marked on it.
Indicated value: 280 µA
